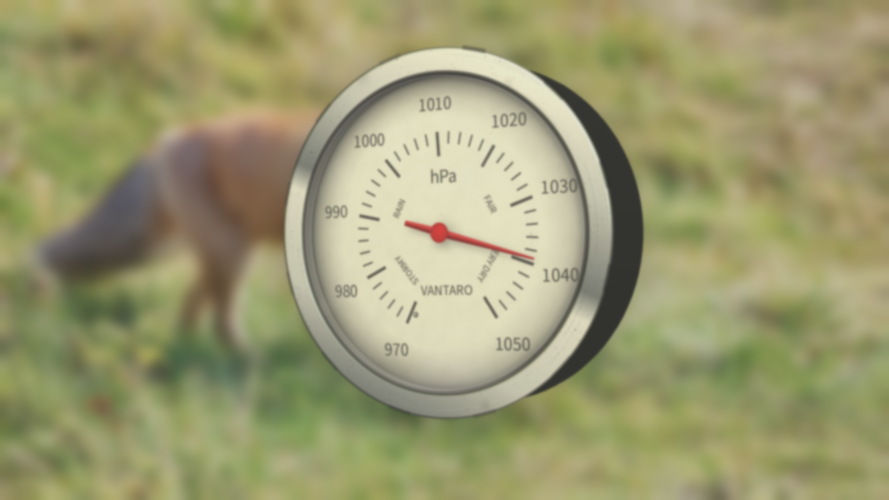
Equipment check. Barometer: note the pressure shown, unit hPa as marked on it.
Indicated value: 1039 hPa
